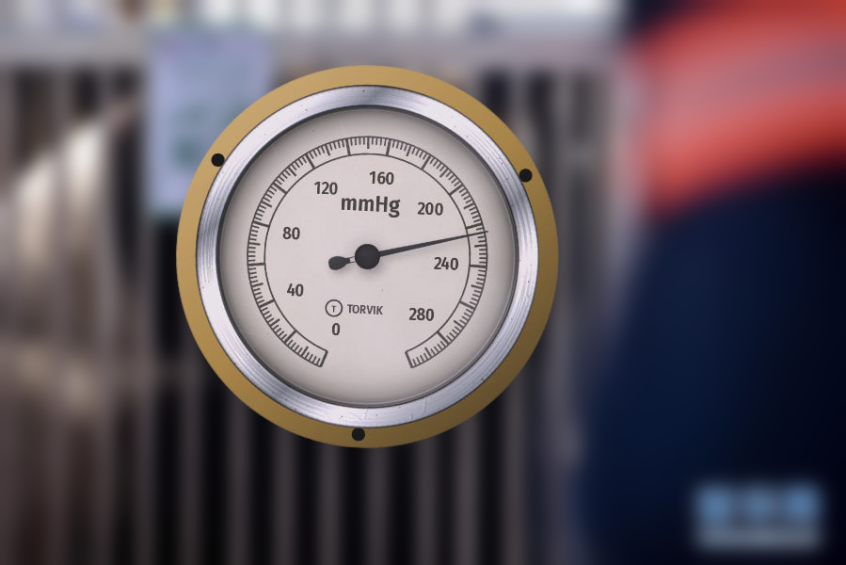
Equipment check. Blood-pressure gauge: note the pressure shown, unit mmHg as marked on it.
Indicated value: 224 mmHg
